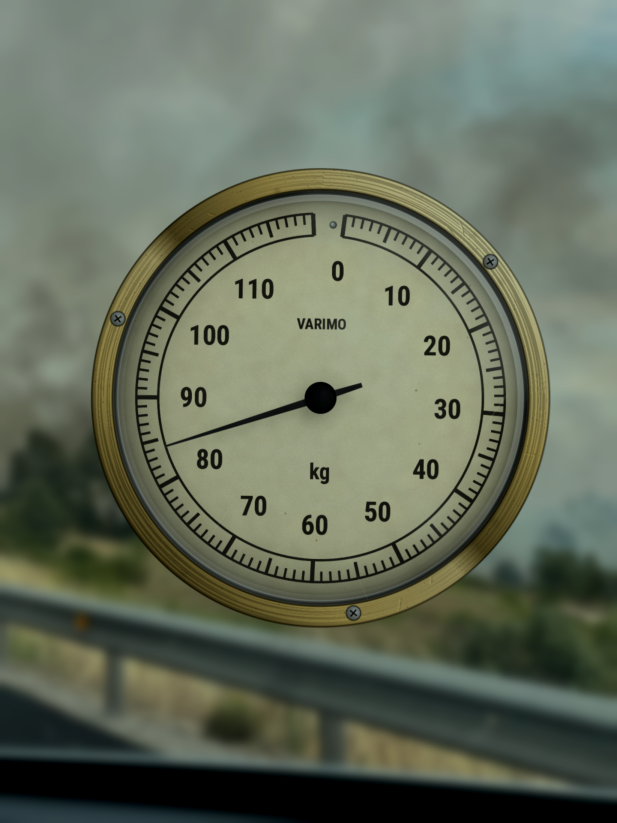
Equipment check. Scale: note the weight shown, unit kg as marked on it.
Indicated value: 84 kg
